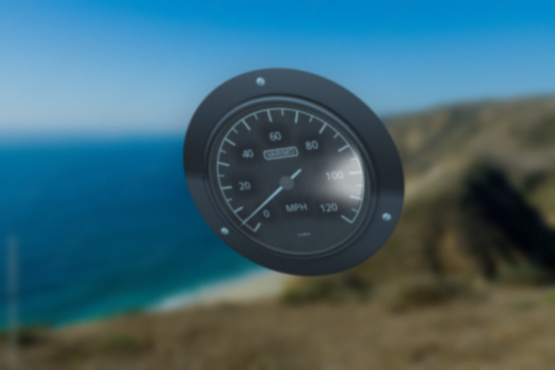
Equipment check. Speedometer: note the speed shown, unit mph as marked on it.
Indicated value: 5 mph
